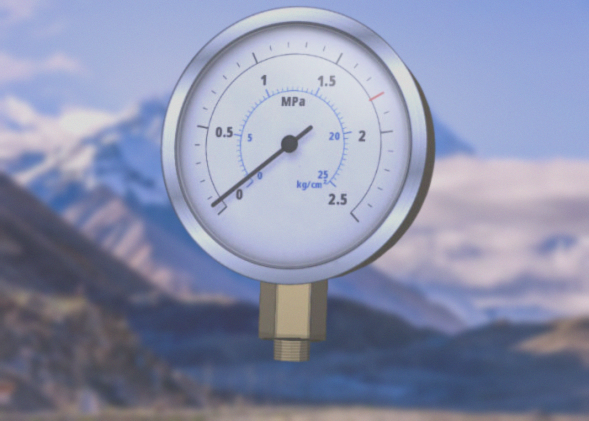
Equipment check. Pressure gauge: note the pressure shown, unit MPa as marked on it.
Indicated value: 0.05 MPa
